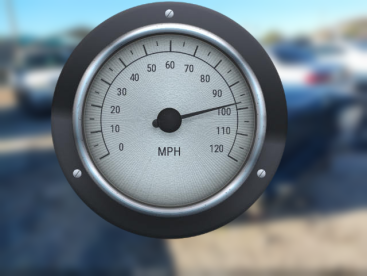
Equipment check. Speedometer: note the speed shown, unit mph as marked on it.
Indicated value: 97.5 mph
